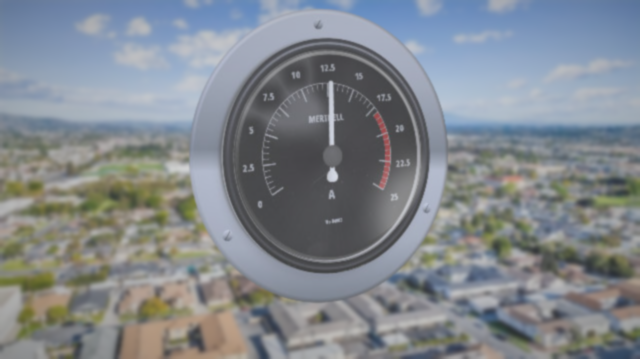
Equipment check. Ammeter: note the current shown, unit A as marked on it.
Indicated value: 12.5 A
